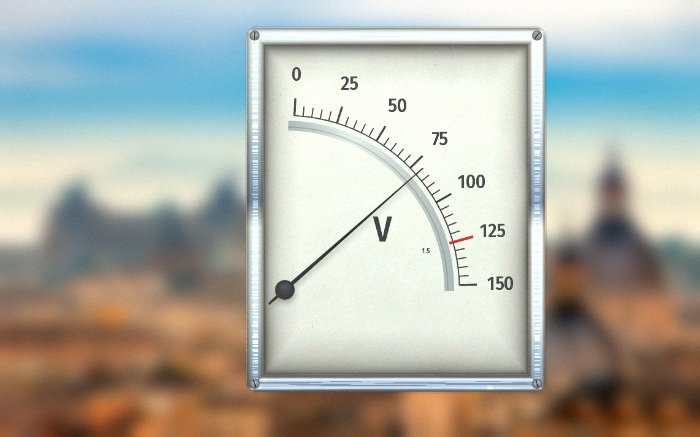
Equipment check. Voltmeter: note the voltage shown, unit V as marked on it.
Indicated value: 80 V
